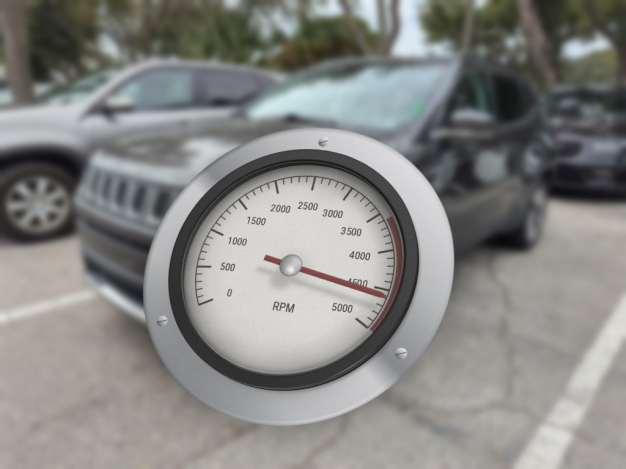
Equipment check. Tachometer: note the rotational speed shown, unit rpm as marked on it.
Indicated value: 4600 rpm
